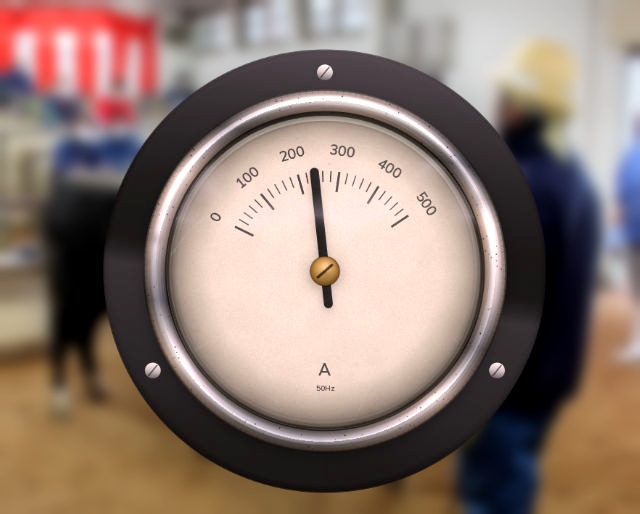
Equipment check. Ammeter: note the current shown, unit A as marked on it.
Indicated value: 240 A
